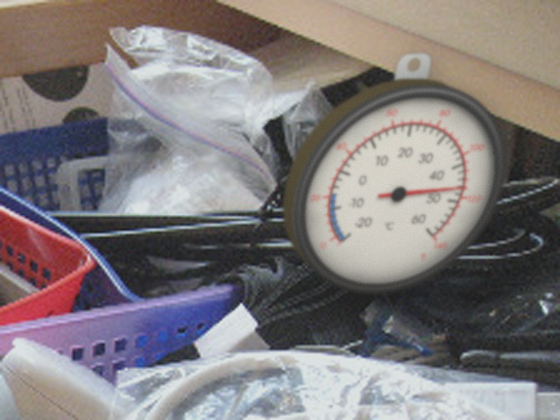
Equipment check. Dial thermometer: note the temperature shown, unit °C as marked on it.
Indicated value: 46 °C
